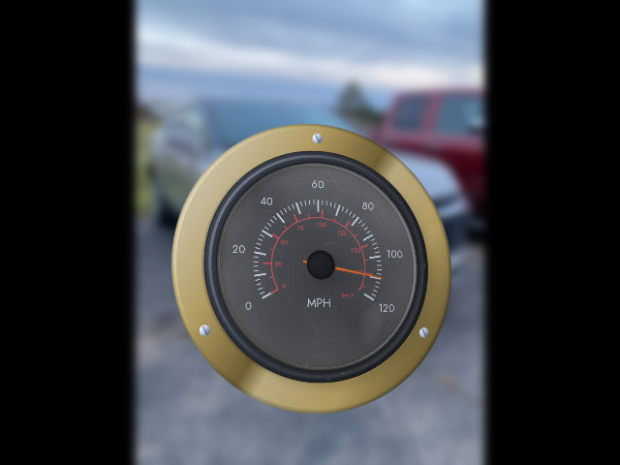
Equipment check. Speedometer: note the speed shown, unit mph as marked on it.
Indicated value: 110 mph
